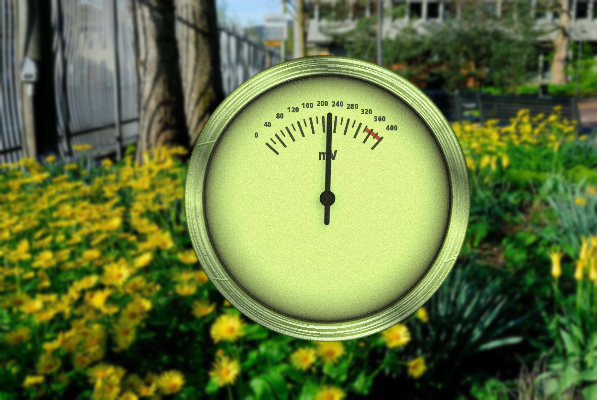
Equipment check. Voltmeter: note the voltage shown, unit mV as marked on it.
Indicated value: 220 mV
